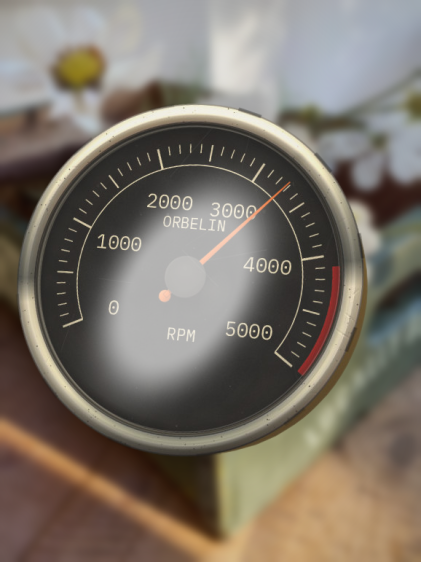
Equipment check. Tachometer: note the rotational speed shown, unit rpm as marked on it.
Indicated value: 3300 rpm
